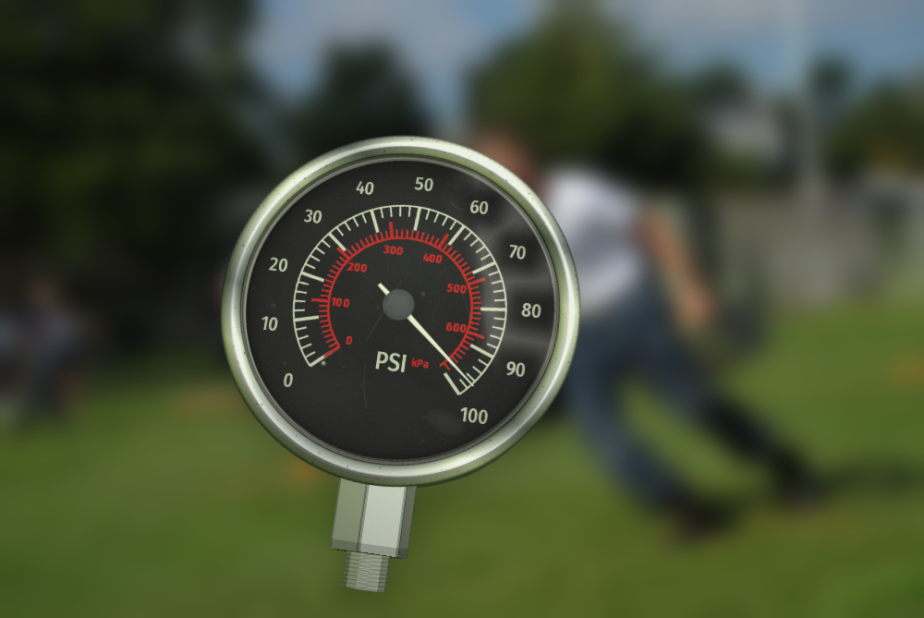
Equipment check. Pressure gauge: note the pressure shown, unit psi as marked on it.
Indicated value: 97 psi
